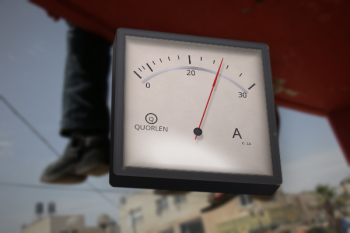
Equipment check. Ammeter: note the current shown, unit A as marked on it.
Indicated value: 25 A
